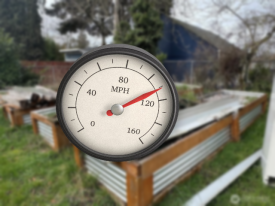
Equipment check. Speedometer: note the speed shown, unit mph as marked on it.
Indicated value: 110 mph
